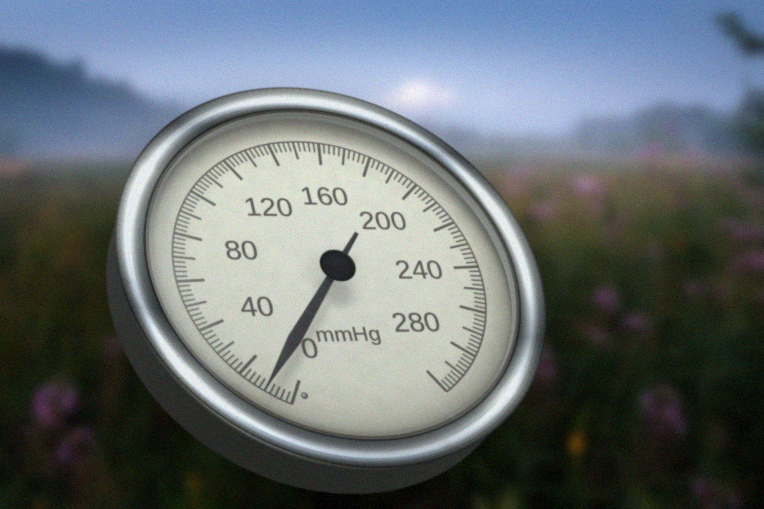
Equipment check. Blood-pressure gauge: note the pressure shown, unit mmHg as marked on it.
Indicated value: 10 mmHg
